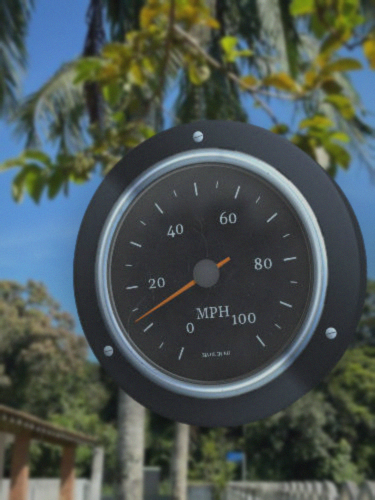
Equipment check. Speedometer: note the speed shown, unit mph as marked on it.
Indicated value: 12.5 mph
